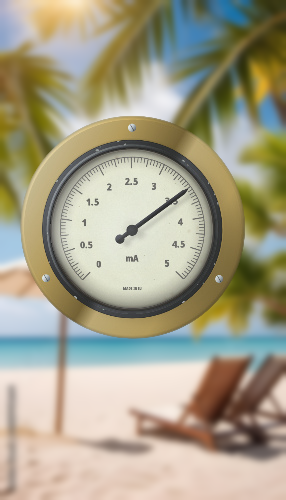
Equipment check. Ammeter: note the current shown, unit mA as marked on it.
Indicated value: 3.5 mA
